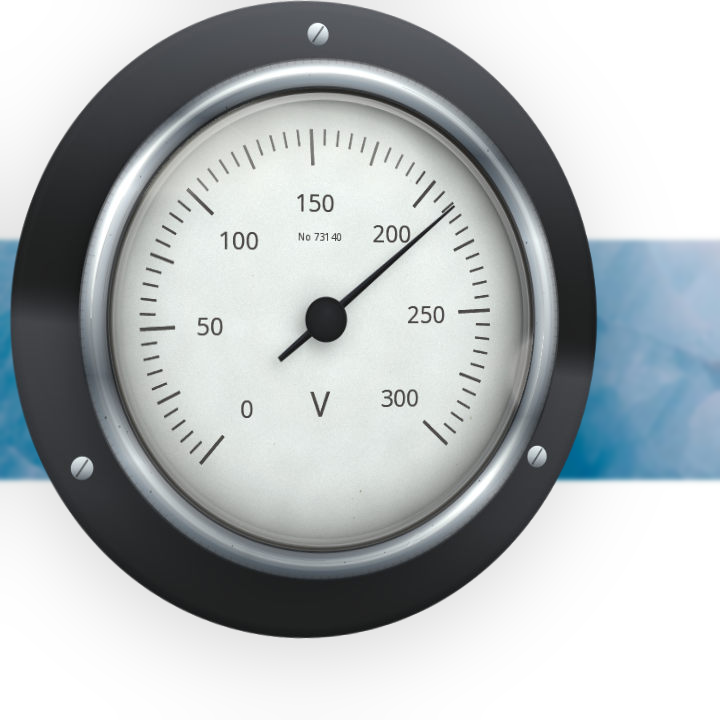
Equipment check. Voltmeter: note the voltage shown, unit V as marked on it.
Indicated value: 210 V
